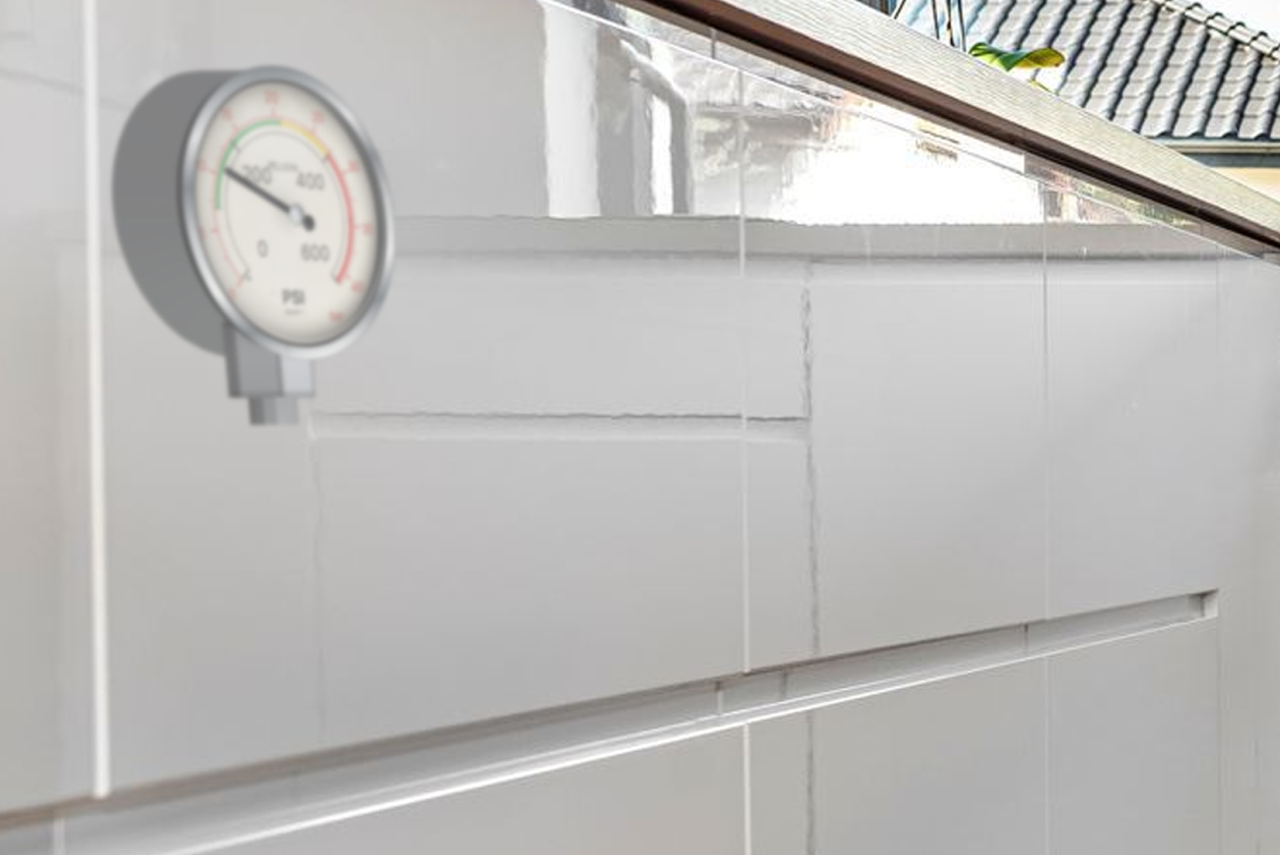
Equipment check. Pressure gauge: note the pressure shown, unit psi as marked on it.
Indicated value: 150 psi
